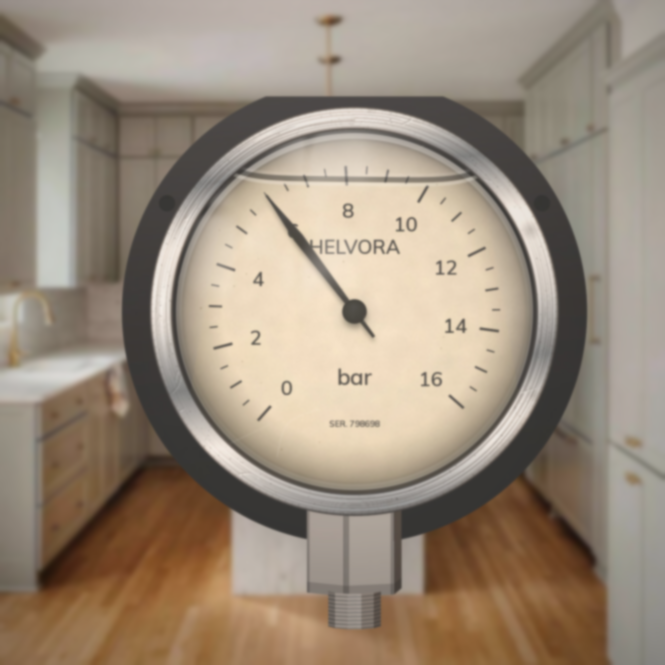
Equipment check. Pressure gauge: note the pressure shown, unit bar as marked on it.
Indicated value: 6 bar
